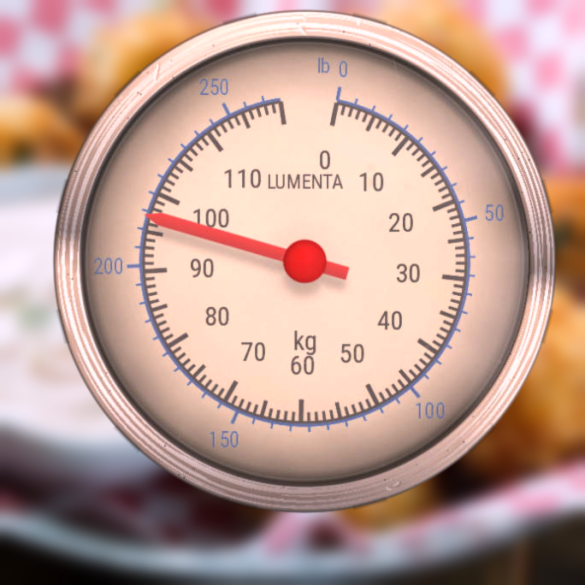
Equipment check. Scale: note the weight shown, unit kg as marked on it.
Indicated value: 97 kg
